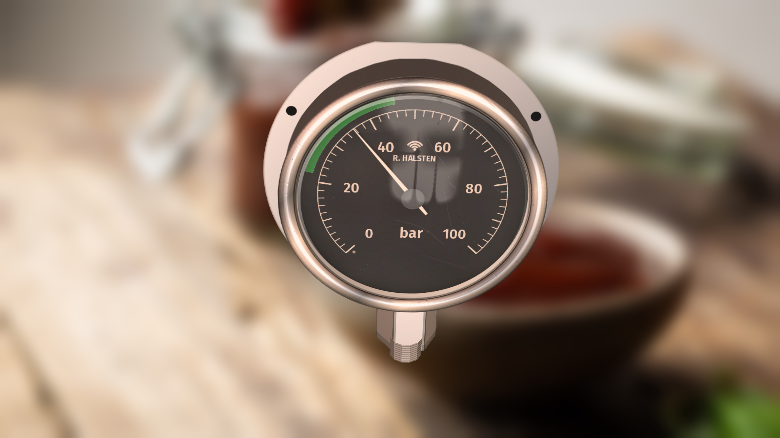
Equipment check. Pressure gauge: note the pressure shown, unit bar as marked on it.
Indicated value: 36 bar
